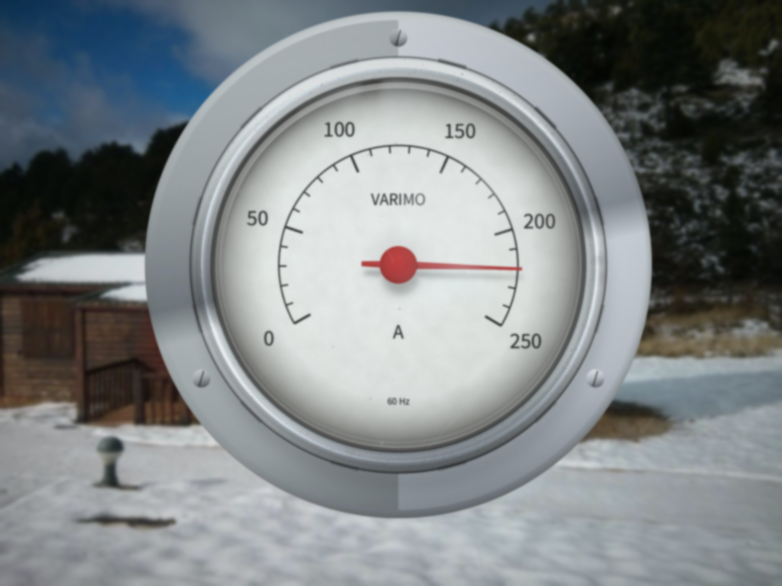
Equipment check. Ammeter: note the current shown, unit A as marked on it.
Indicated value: 220 A
